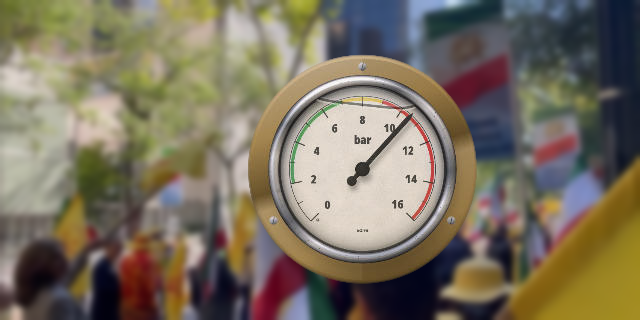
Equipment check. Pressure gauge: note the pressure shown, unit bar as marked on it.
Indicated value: 10.5 bar
